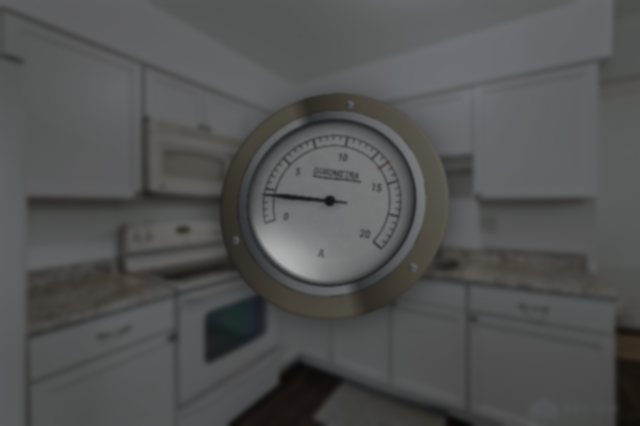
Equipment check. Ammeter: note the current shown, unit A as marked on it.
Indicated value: 2 A
